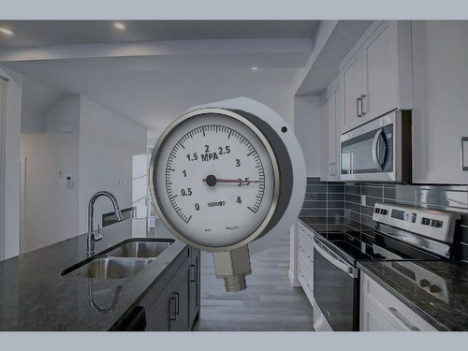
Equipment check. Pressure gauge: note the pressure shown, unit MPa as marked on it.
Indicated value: 3.5 MPa
